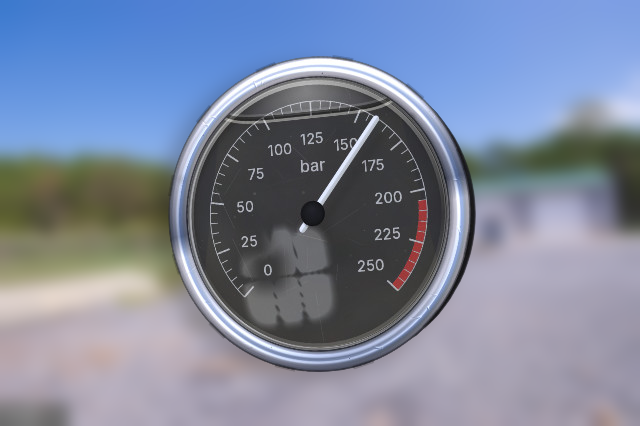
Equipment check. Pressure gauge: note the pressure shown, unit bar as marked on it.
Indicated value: 160 bar
